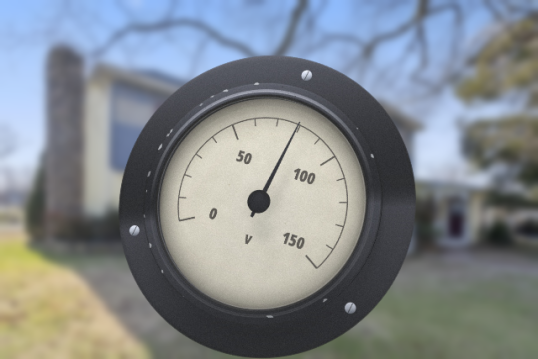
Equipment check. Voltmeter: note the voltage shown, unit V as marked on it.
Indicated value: 80 V
